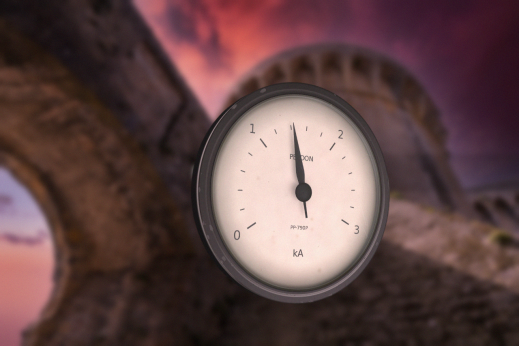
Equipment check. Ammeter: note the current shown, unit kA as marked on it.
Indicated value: 1.4 kA
